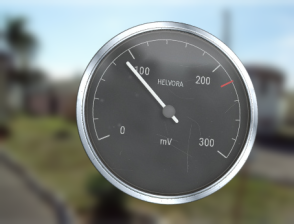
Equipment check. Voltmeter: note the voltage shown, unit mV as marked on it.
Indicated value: 90 mV
